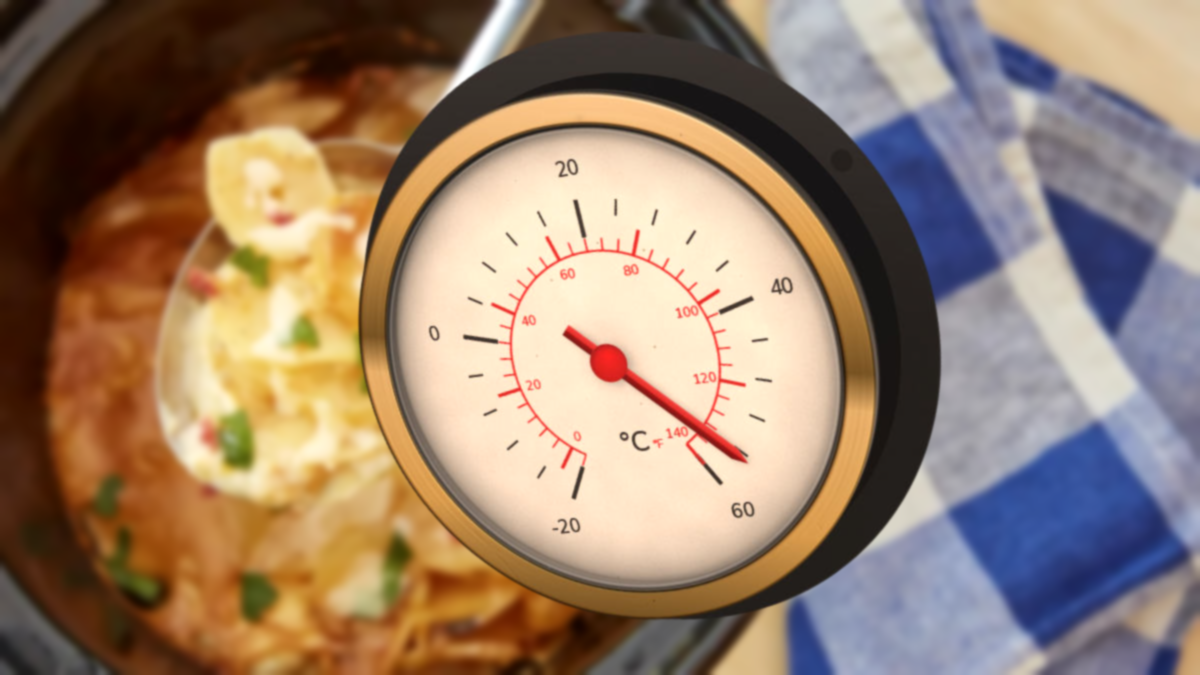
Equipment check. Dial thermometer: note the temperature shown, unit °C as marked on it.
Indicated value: 56 °C
